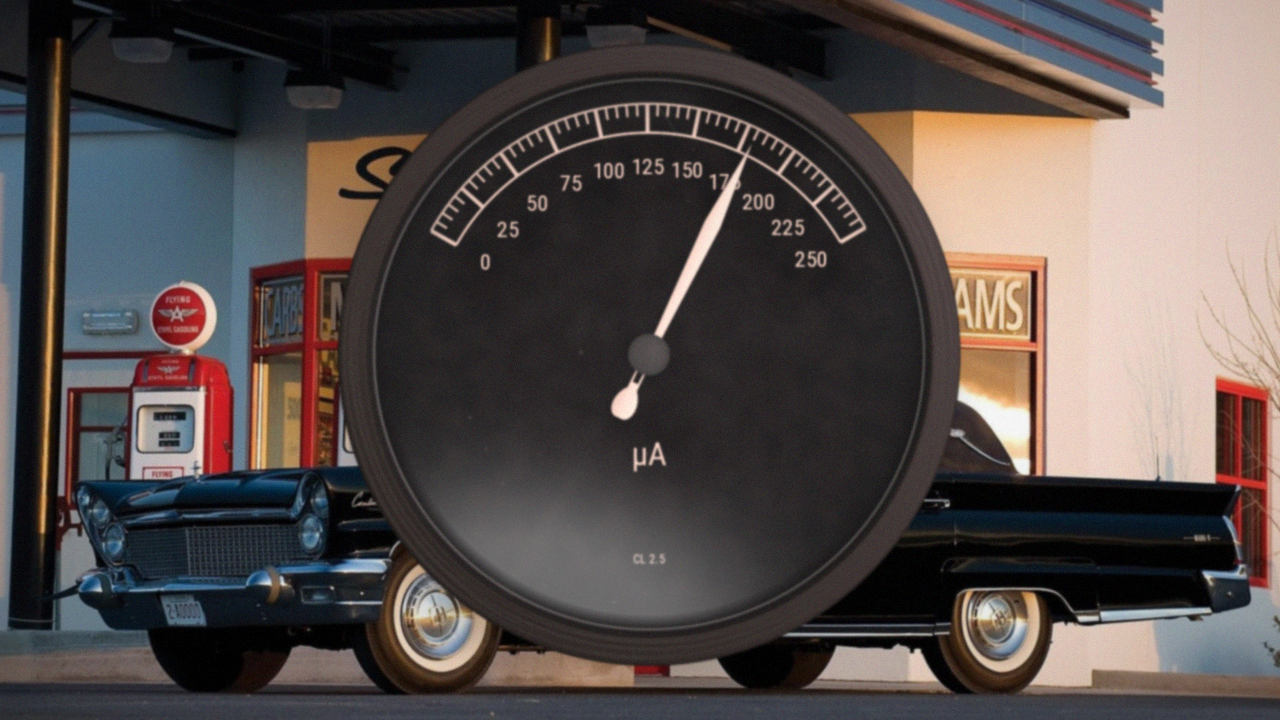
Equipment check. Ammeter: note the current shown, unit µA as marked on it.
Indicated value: 180 µA
